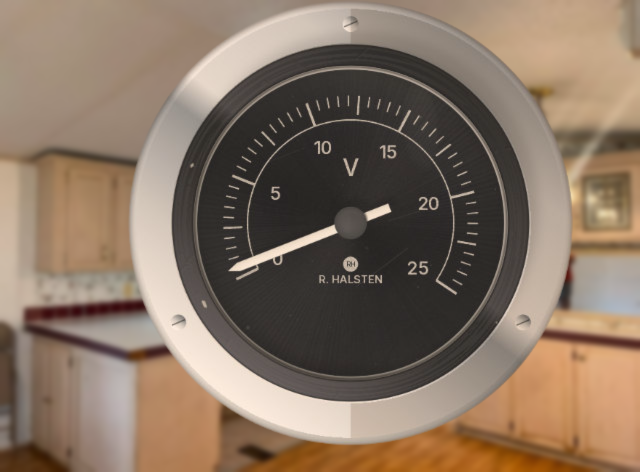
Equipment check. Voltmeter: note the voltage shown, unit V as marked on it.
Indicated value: 0.5 V
